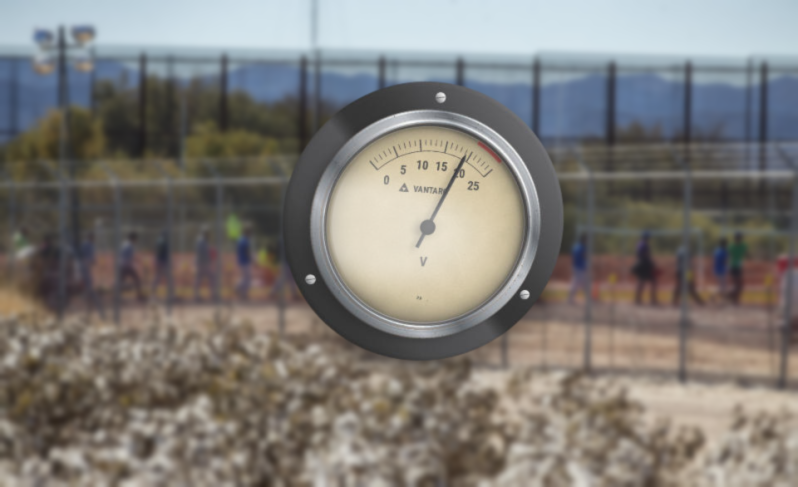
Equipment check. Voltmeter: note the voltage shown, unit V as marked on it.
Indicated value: 19 V
